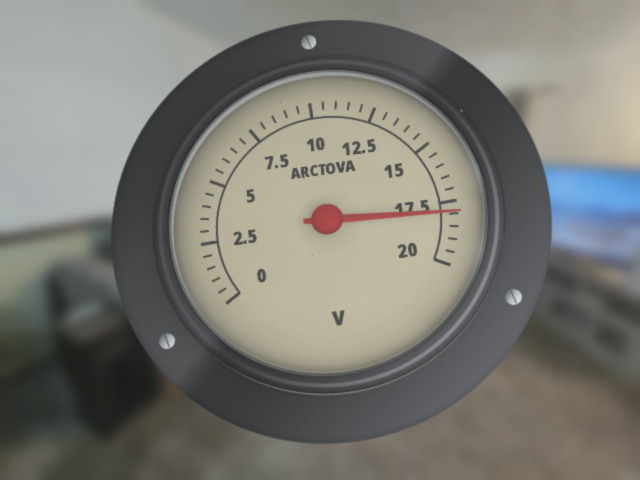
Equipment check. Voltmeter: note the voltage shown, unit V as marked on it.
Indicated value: 18 V
